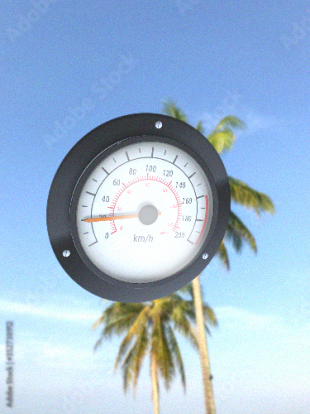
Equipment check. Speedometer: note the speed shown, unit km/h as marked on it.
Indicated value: 20 km/h
